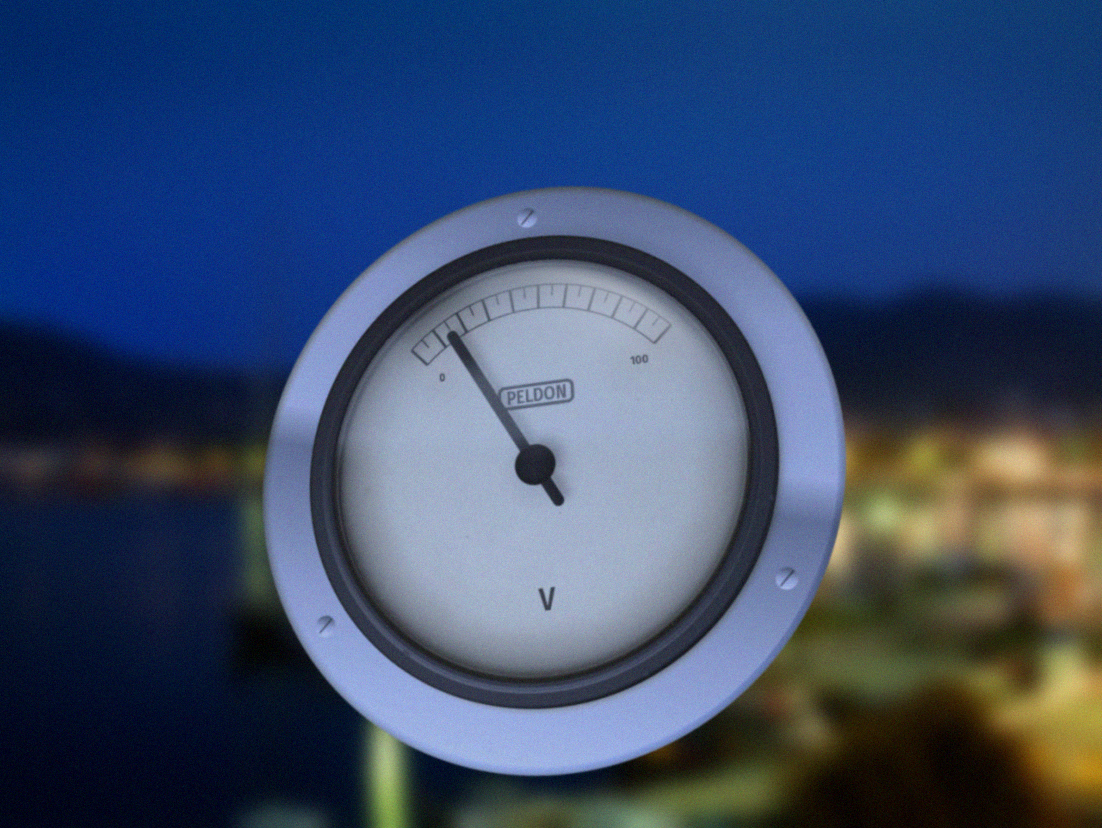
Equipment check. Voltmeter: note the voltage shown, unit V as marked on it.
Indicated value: 15 V
